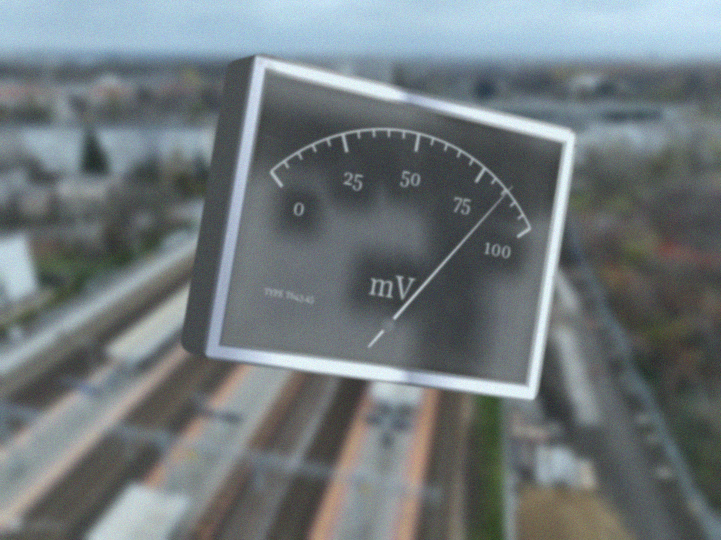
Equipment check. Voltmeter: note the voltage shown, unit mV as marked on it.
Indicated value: 85 mV
